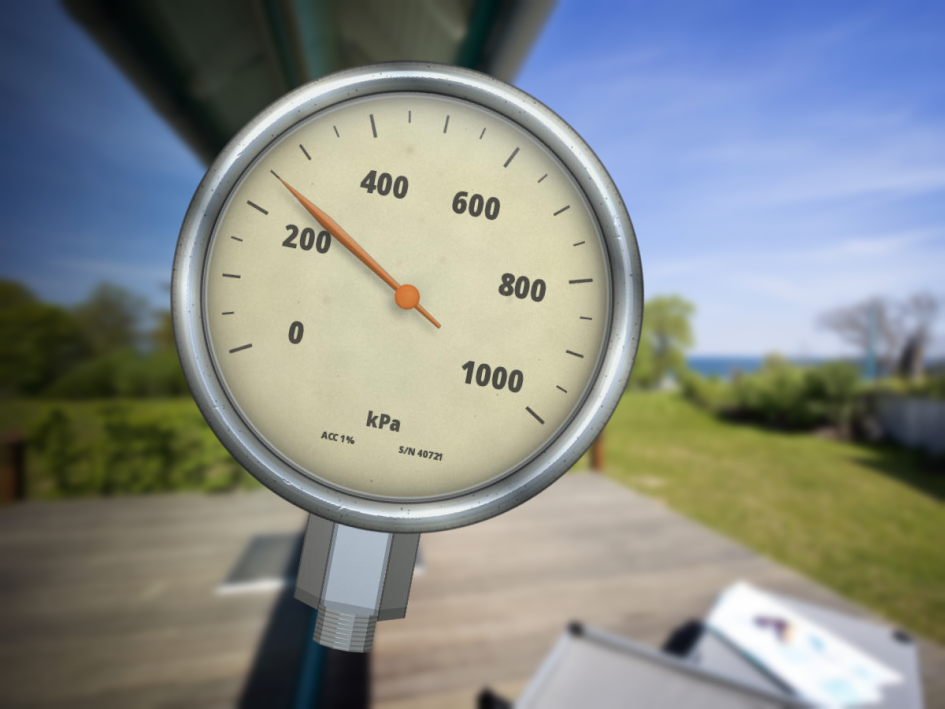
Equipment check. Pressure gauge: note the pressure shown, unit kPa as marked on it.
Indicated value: 250 kPa
